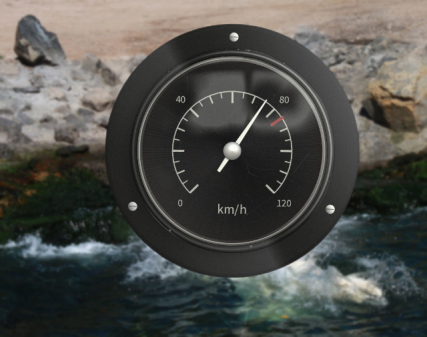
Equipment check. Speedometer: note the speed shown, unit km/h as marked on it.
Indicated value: 75 km/h
